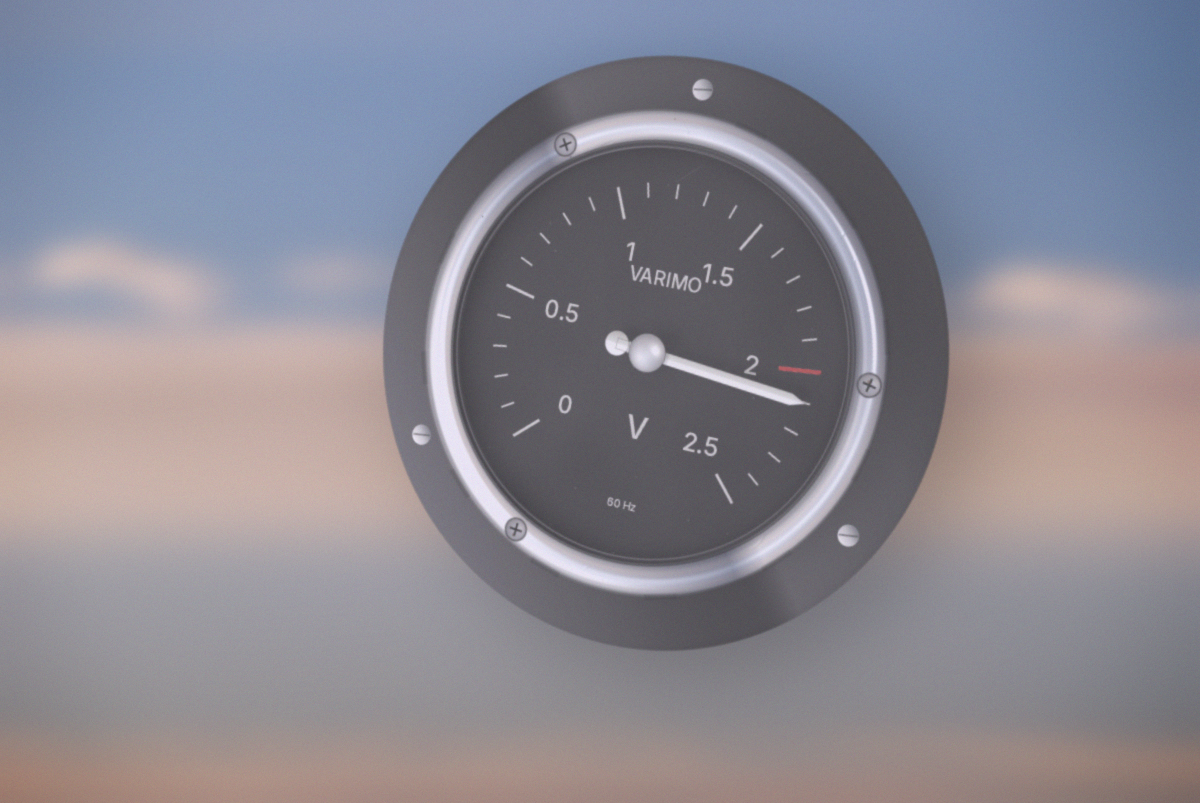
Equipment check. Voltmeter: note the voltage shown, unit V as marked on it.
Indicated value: 2.1 V
